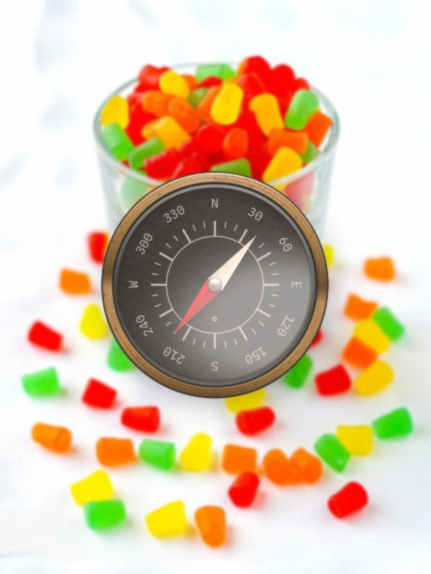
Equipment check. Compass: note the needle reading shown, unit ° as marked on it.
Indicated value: 220 °
